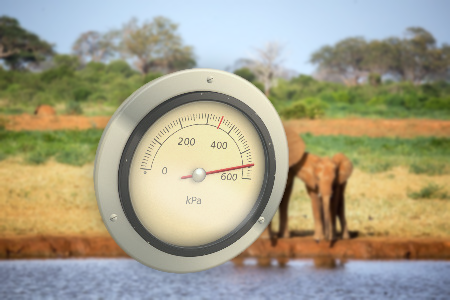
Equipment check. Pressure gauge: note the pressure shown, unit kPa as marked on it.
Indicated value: 550 kPa
